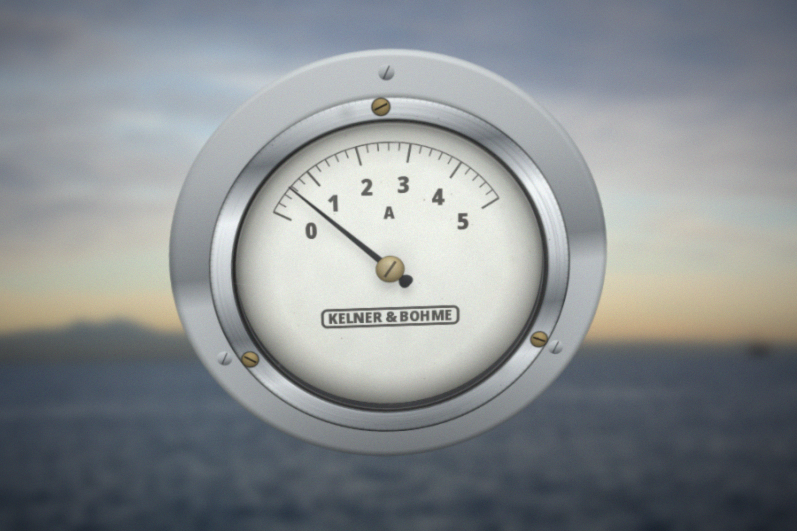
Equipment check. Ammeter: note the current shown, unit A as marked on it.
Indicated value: 0.6 A
